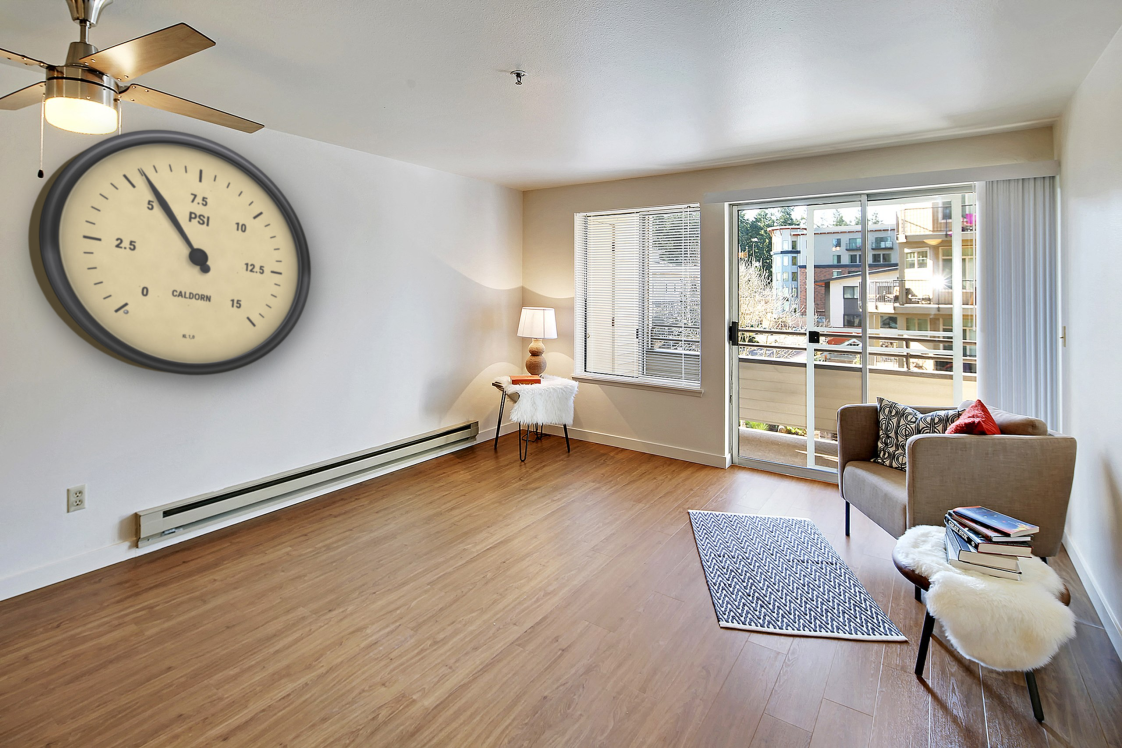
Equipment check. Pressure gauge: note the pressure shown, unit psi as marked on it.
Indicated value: 5.5 psi
